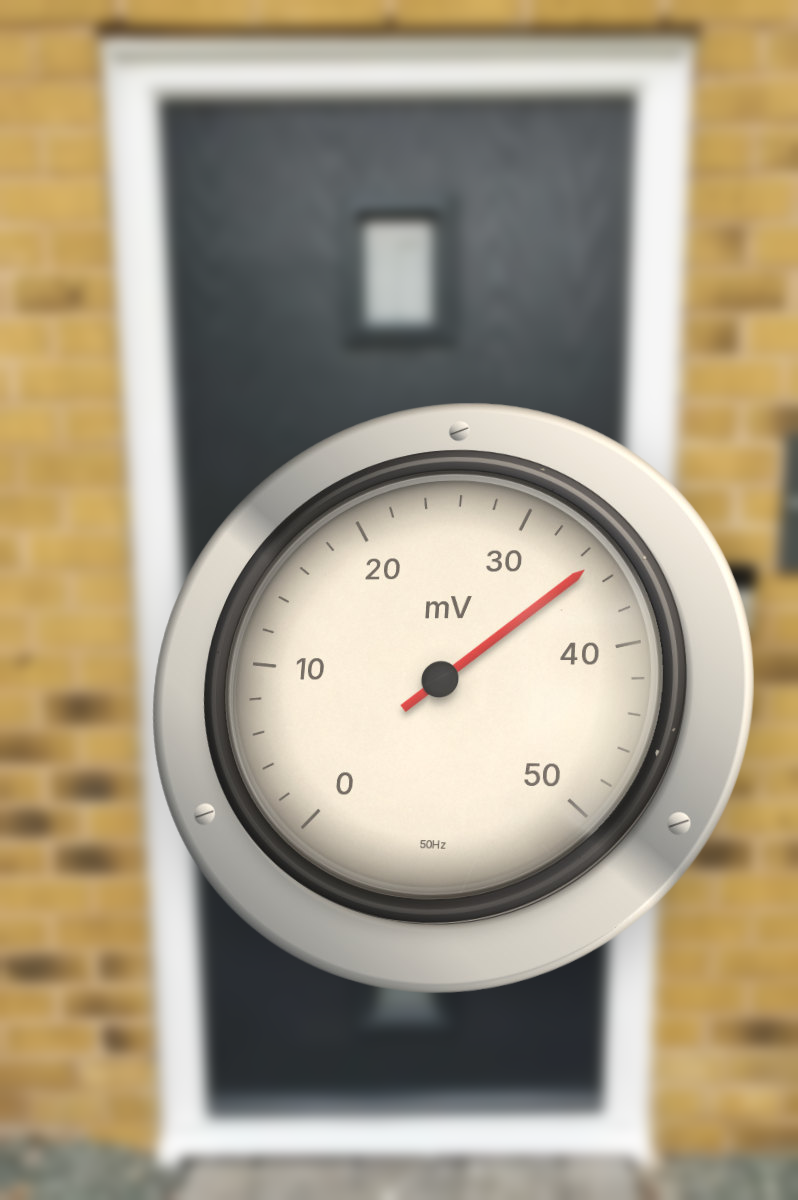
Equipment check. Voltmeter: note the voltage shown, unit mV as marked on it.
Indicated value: 35 mV
